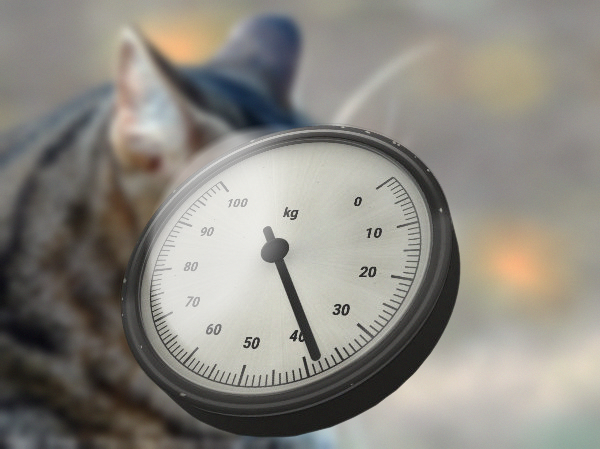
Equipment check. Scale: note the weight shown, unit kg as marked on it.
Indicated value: 38 kg
